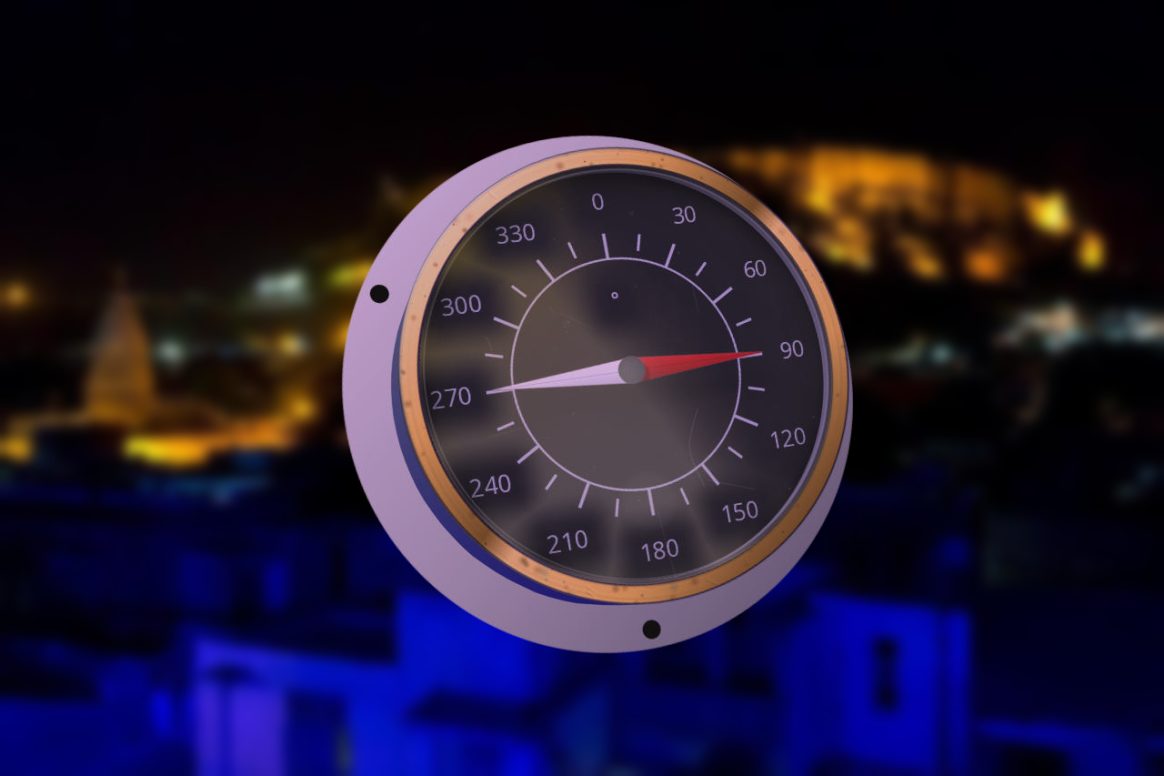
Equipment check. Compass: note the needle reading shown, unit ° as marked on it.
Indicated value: 90 °
